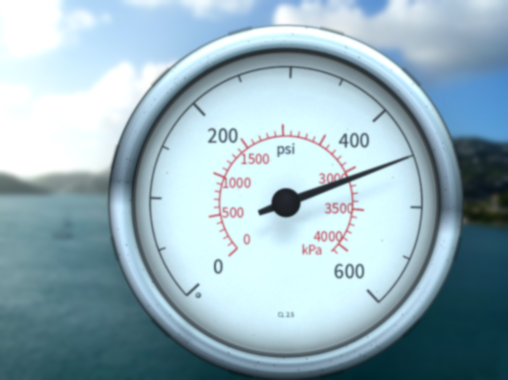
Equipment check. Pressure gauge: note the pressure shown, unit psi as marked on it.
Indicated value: 450 psi
